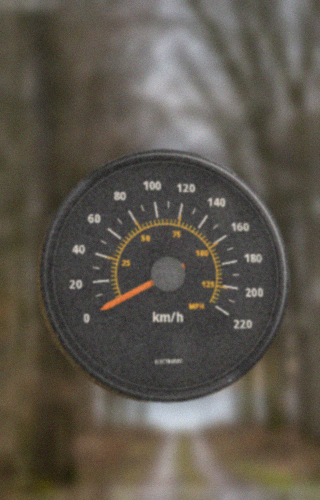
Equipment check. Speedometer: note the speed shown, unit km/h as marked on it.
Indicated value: 0 km/h
